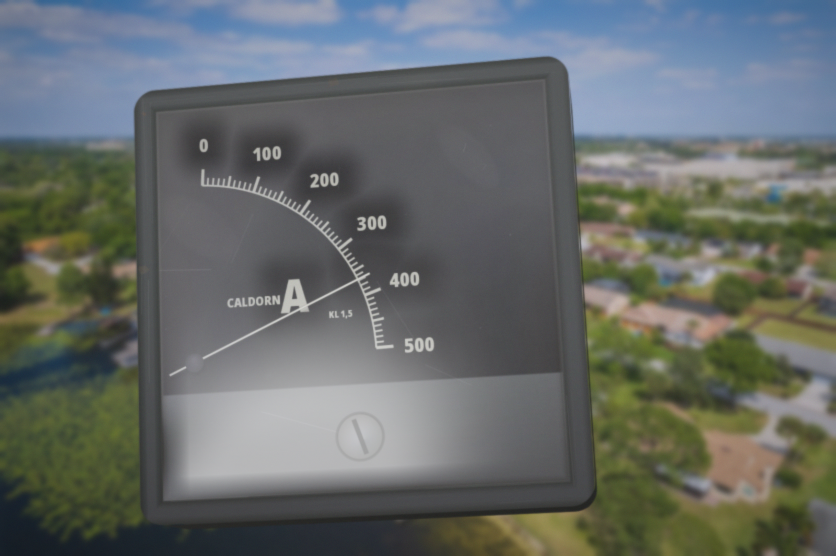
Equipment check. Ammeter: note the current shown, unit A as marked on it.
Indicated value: 370 A
